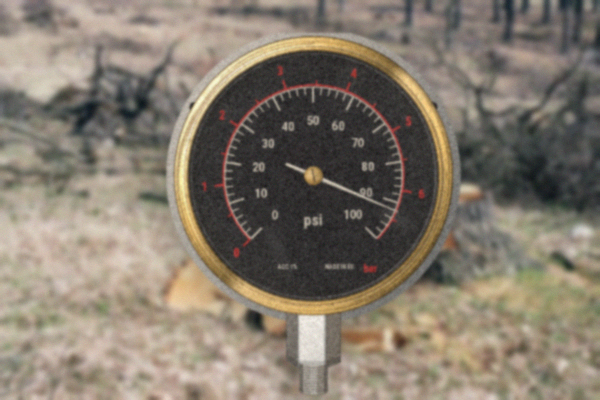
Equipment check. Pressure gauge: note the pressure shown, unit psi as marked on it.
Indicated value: 92 psi
